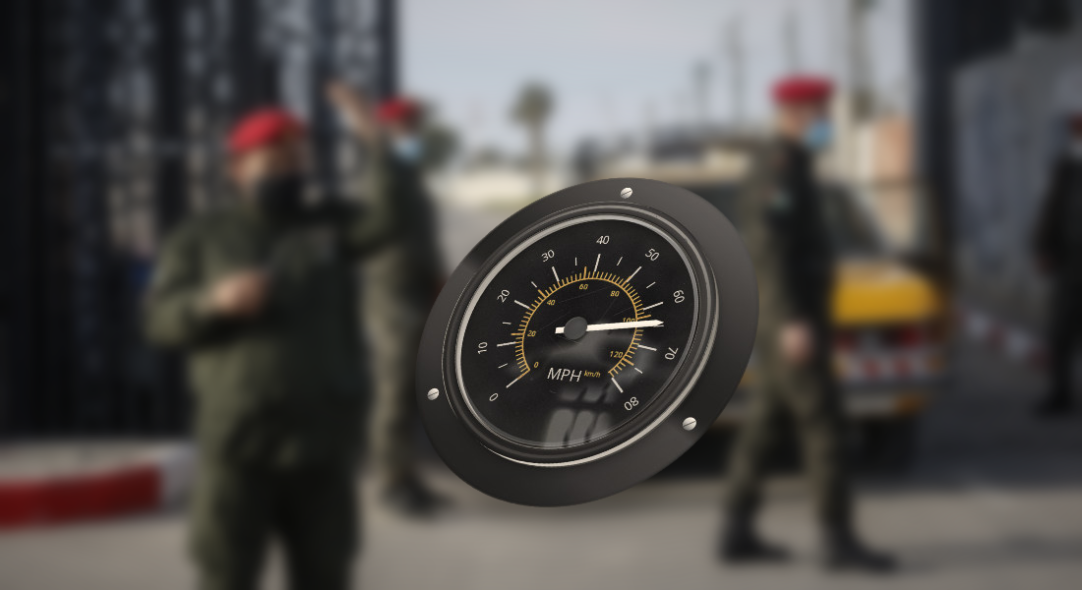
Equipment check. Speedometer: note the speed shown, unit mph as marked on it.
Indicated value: 65 mph
